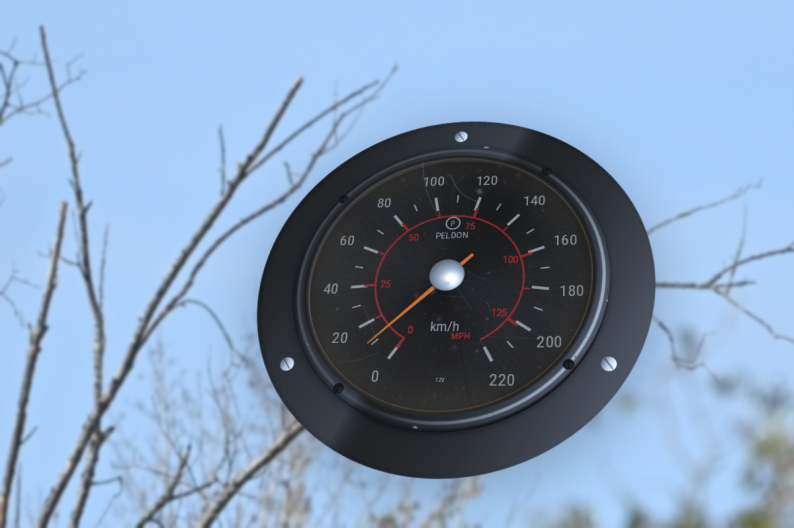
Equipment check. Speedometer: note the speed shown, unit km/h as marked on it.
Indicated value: 10 km/h
